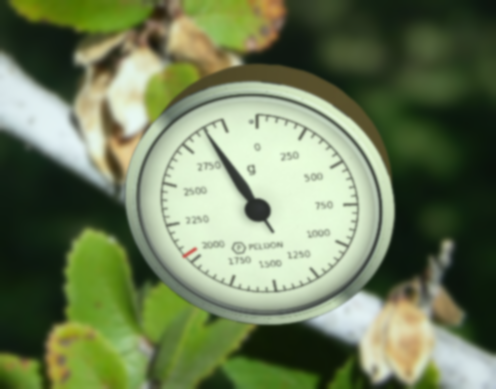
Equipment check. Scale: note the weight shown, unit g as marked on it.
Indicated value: 2900 g
